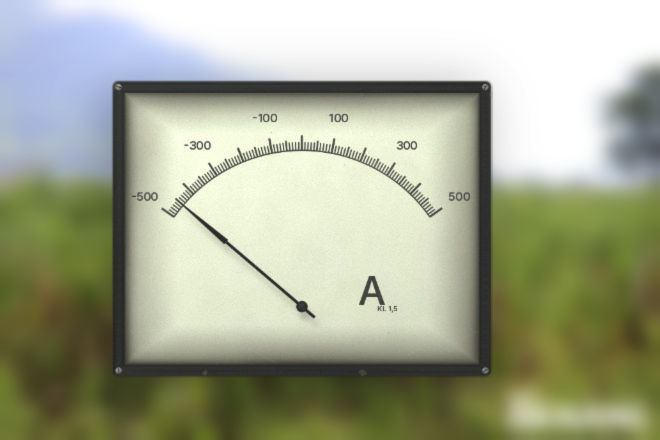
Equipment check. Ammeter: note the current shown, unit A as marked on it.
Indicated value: -450 A
